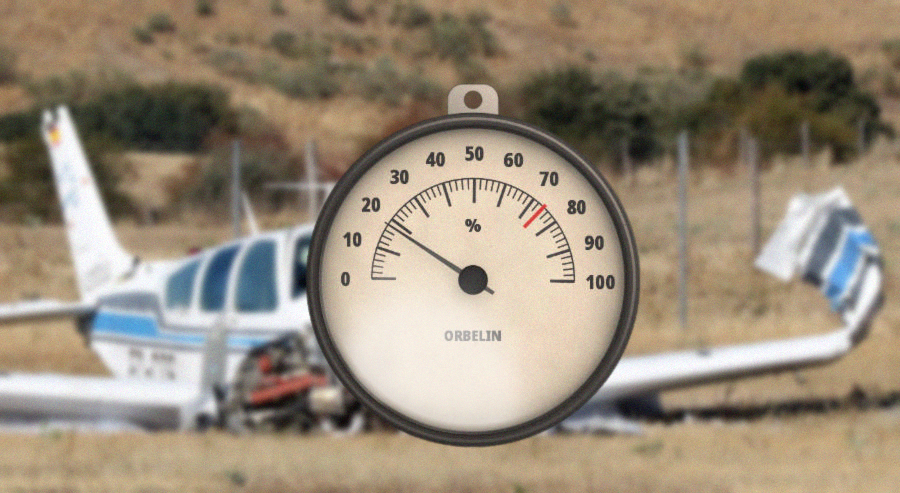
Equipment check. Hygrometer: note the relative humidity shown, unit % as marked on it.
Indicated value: 18 %
